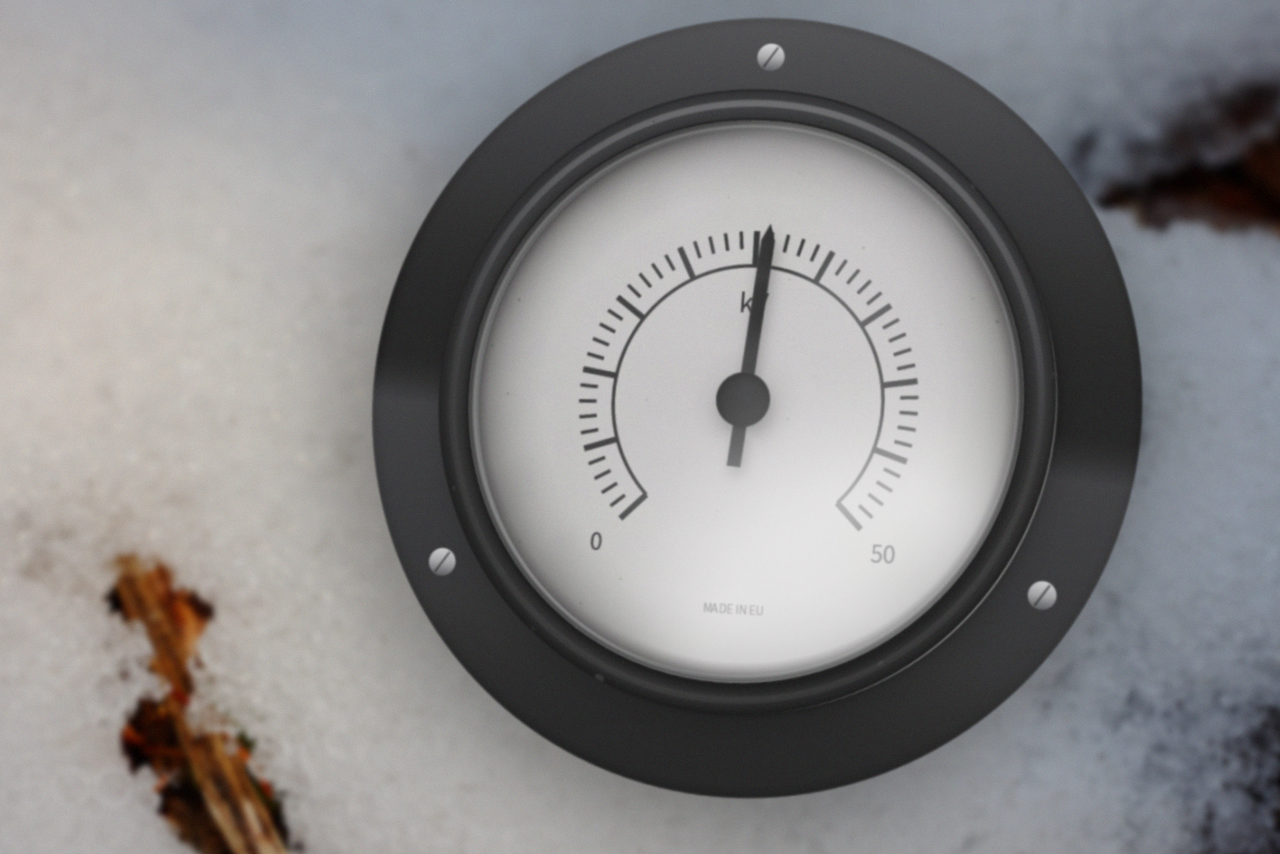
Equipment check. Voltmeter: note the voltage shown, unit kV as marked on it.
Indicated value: 26 kV
